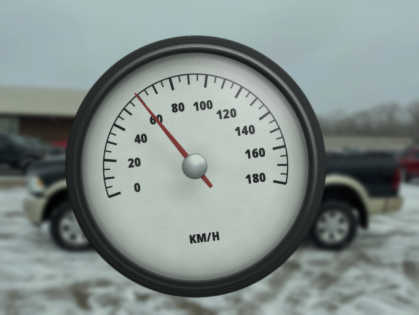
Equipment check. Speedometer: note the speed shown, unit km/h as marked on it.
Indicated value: 60 km/h
